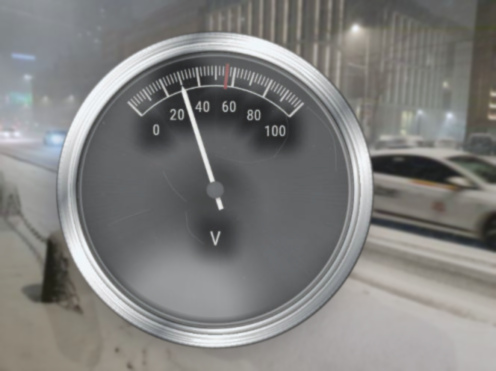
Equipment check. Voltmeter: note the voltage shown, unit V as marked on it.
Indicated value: 30 V
